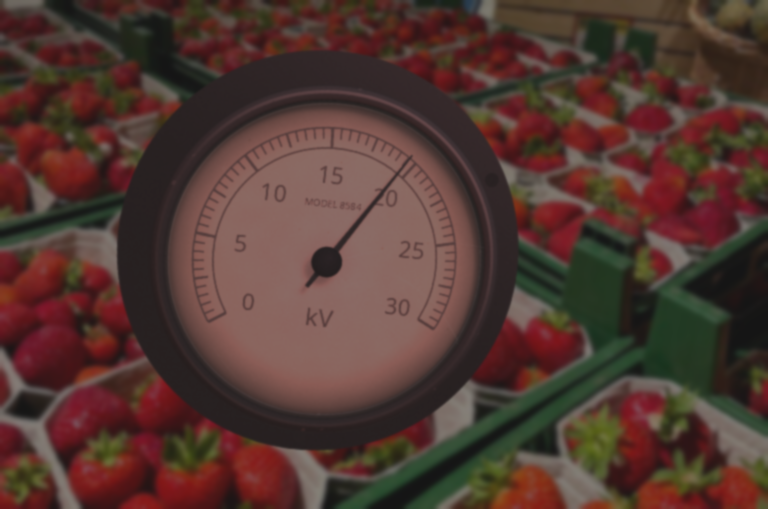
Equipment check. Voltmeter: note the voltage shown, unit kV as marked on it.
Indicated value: 19.5 kV
